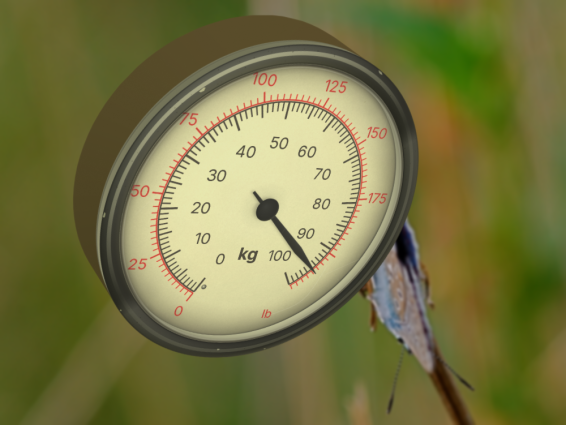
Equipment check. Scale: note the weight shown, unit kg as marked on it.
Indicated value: 95 kg
